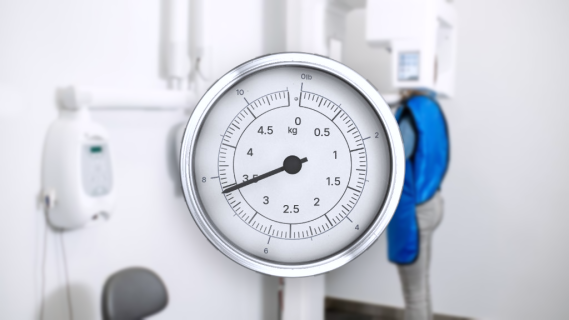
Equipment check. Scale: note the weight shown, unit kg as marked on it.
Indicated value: 3.45 kg
